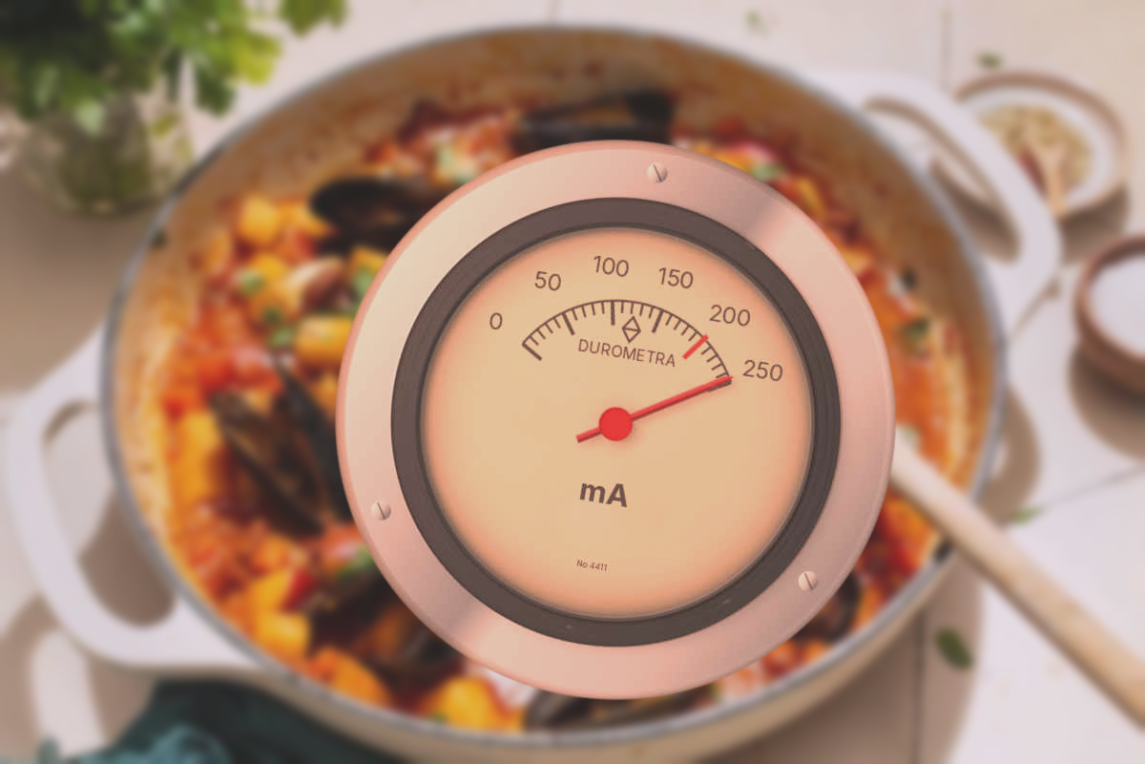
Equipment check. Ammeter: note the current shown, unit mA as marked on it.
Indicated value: 245 mA
